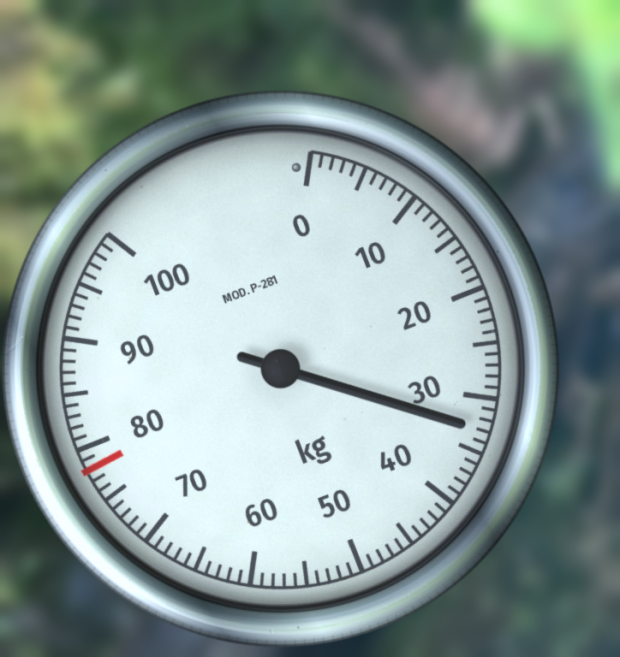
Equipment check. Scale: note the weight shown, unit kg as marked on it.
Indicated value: 33 kg
